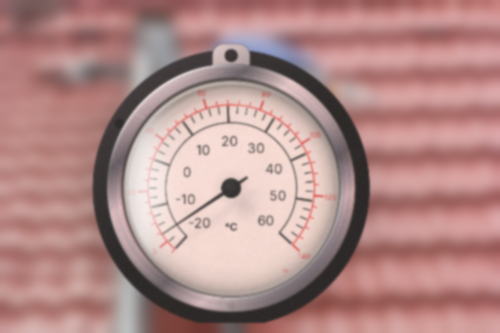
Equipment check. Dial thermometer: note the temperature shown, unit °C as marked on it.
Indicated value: -16 °C
